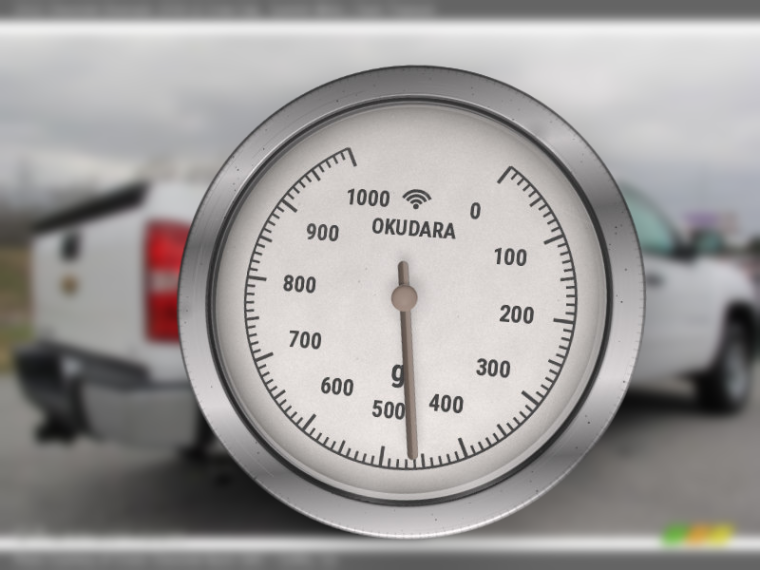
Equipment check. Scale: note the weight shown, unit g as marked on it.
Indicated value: 460 g
